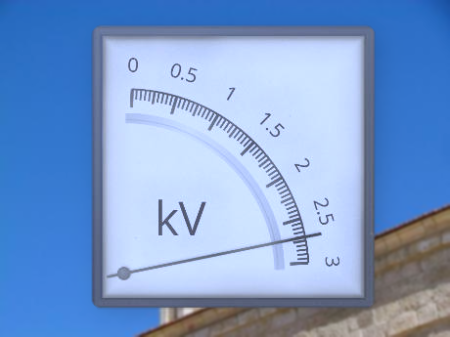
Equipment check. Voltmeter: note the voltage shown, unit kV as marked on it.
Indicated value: 2.7 kV
